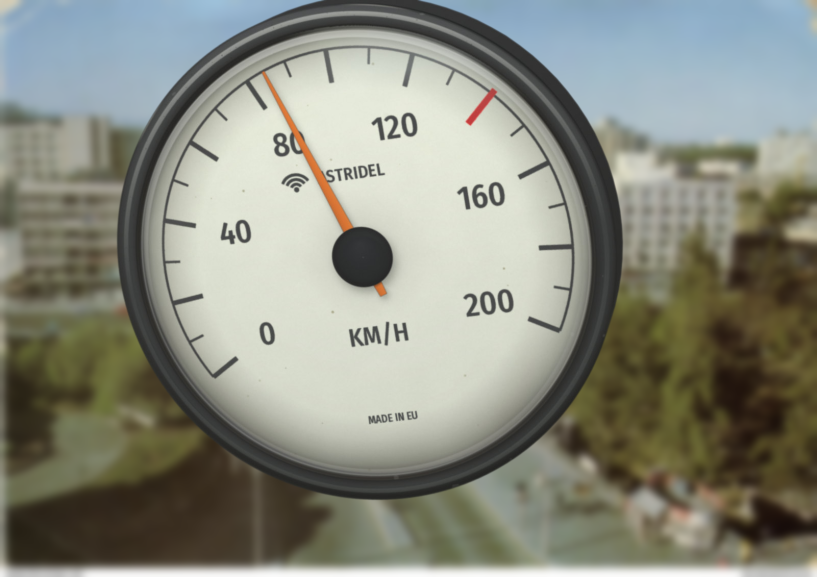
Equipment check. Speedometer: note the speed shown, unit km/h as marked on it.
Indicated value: 85 km/h
